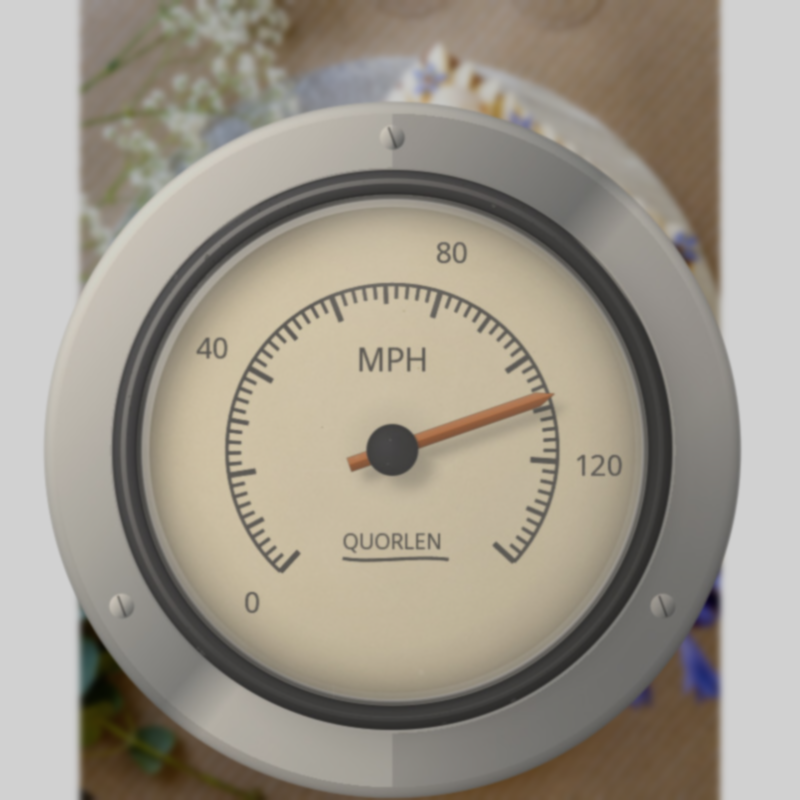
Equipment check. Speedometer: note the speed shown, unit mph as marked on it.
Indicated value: 108 mph
